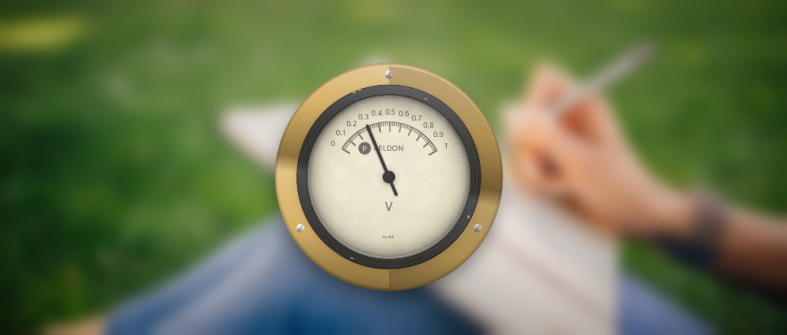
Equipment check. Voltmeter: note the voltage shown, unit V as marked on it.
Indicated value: 0.3 V
